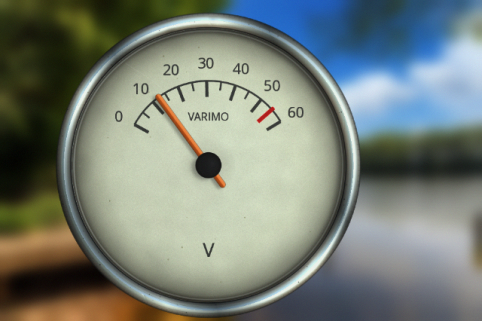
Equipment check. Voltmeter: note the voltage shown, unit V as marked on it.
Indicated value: 12.5 V
